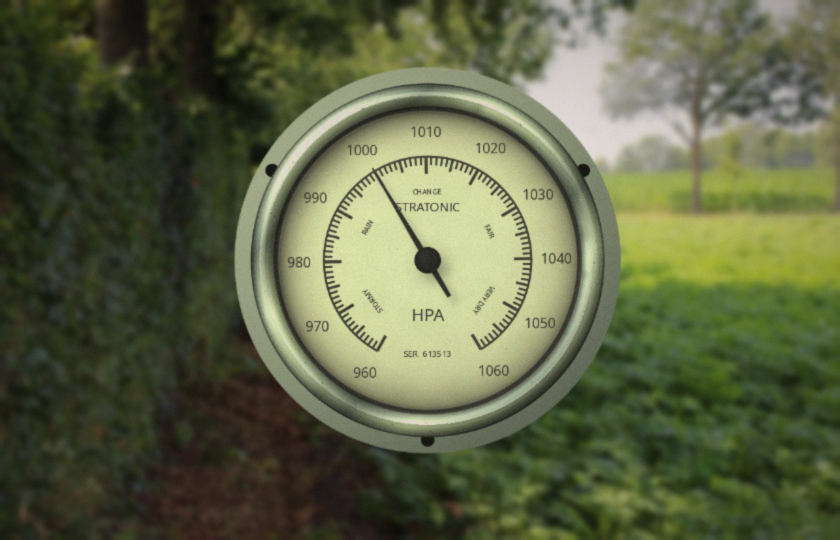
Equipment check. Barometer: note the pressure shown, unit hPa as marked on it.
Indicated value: 1000 hPa
